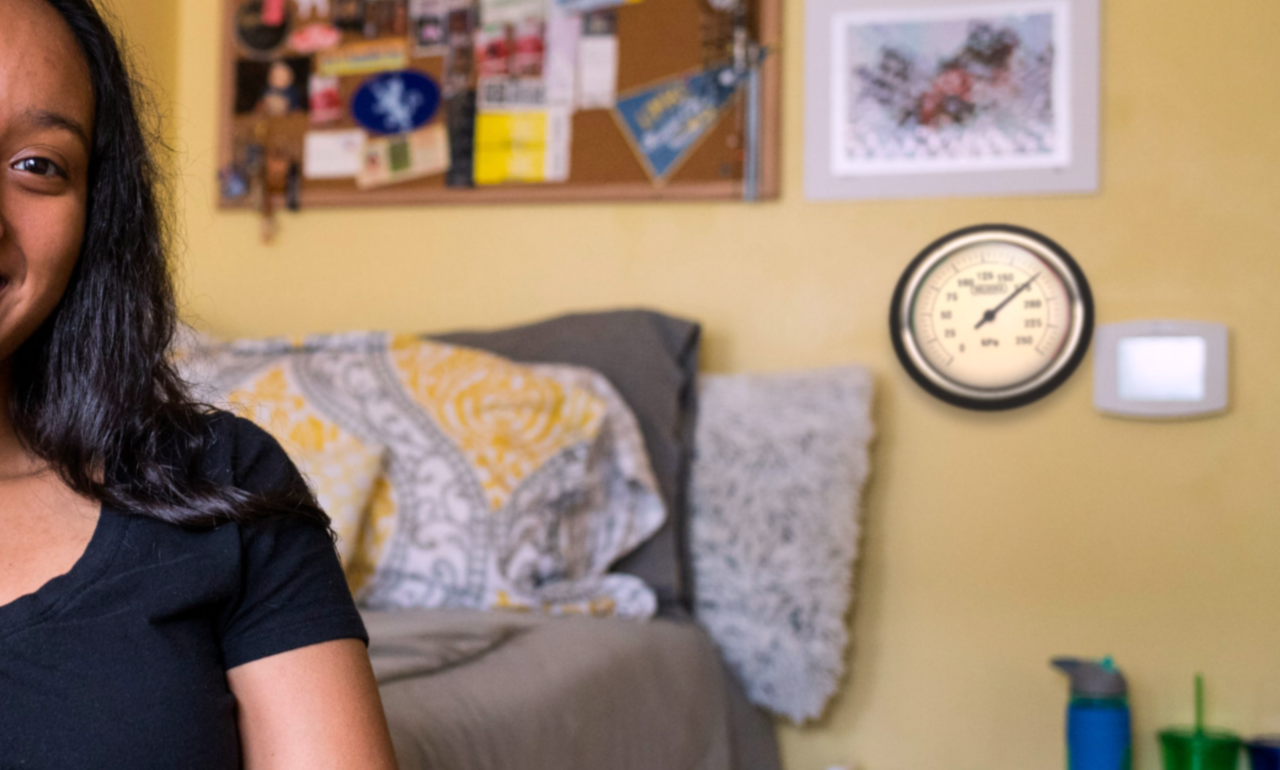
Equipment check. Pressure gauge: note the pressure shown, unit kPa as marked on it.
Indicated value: 175 kPa
